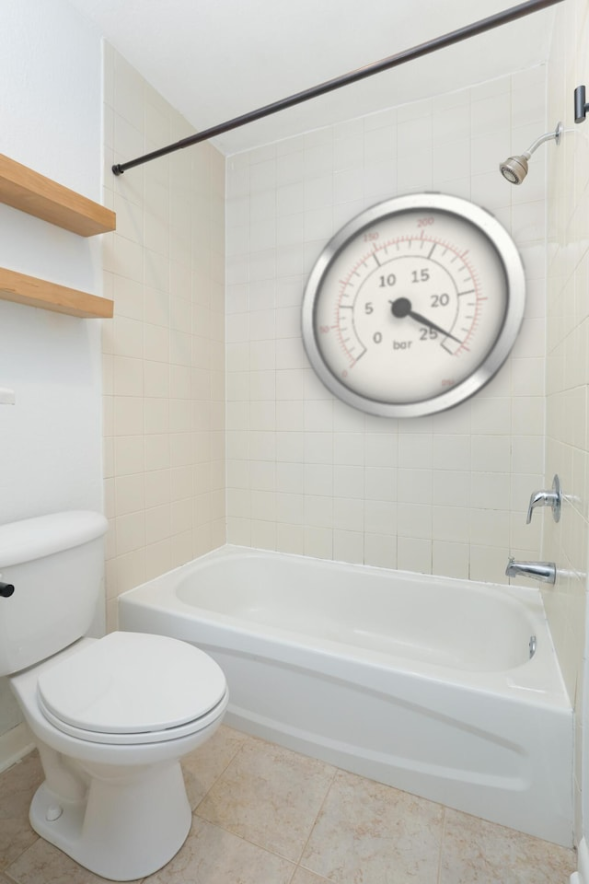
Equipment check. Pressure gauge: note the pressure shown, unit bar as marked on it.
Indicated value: 24 bar
